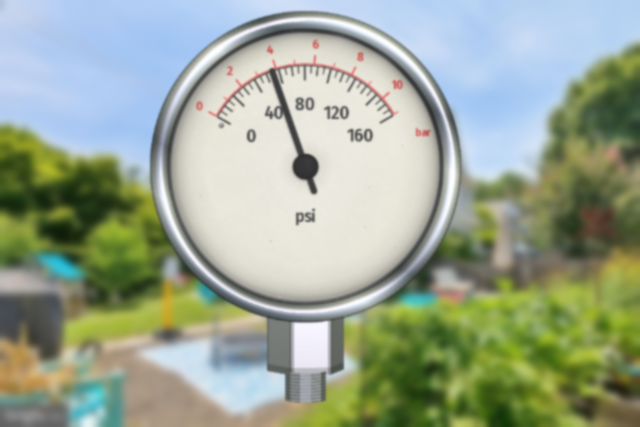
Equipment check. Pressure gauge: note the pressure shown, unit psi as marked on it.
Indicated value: 55 psi
